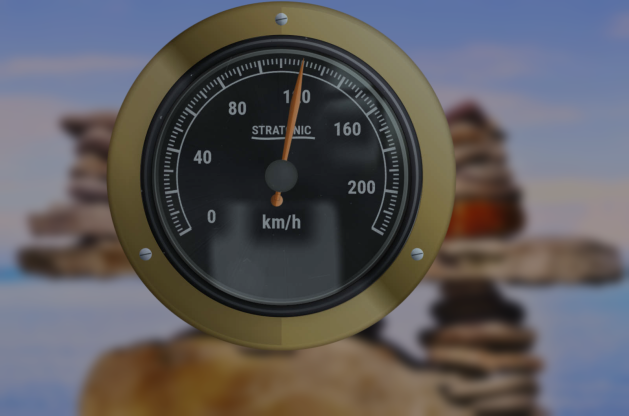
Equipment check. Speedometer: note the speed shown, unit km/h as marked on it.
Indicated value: 120 km/h
